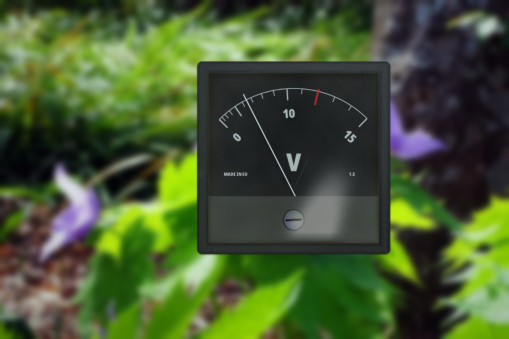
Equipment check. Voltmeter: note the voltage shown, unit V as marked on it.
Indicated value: 6.5 V
